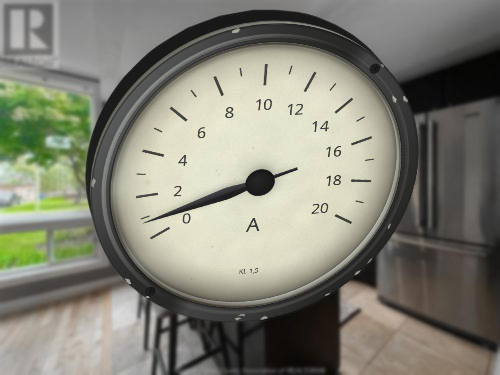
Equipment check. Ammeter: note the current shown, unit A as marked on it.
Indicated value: 1 A
